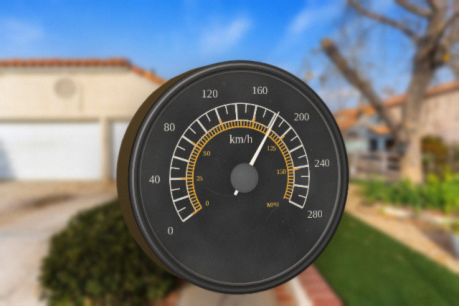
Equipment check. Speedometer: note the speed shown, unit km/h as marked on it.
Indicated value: 180 km/h
